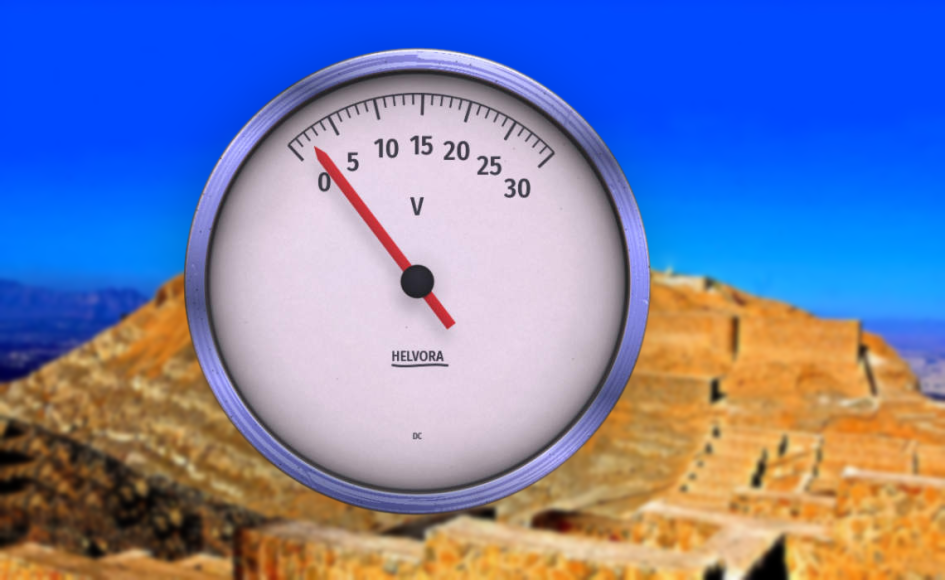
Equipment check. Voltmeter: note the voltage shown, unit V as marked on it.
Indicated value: 2 V
